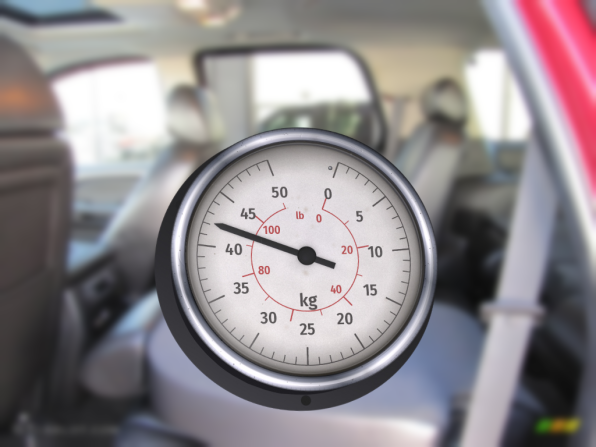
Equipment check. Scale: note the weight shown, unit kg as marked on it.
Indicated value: 42 kg
